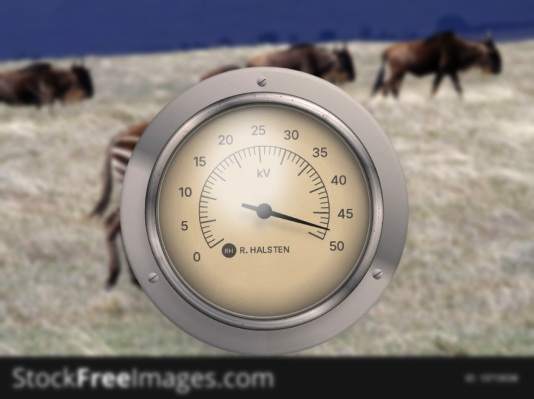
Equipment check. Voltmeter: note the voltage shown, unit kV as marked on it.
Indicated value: 48 kV
